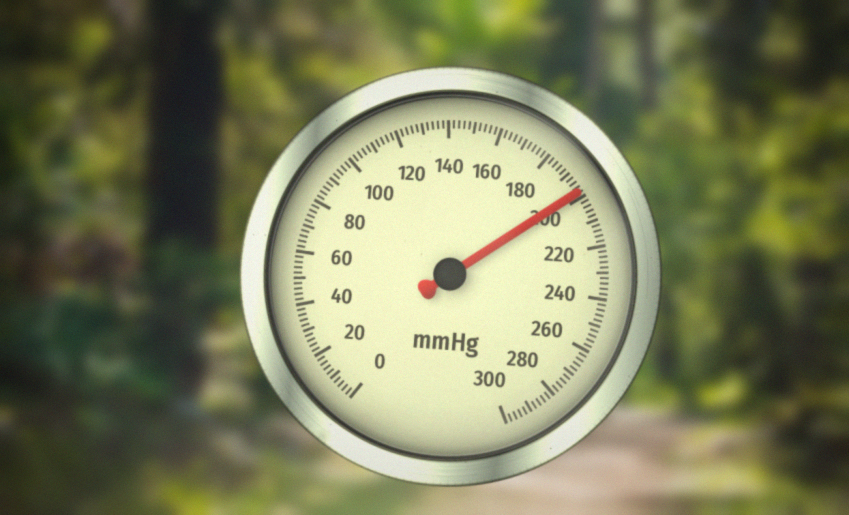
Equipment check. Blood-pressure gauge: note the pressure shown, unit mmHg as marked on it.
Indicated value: 198 mmHg
